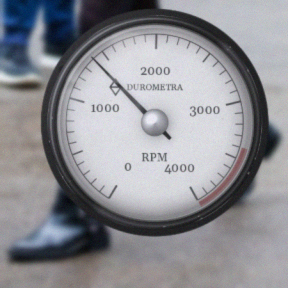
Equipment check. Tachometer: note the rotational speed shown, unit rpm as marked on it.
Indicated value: 1400 rpm
